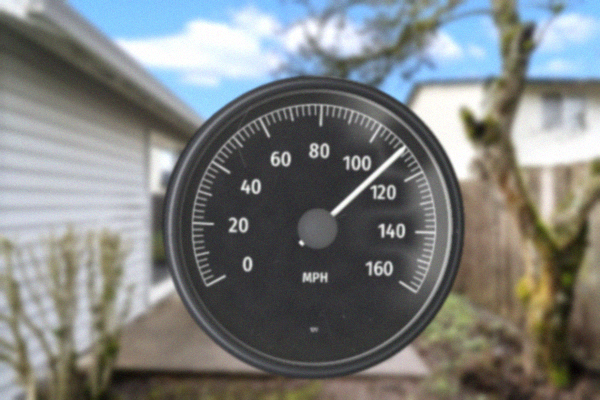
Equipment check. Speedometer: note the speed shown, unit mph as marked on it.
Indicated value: 110 mph
